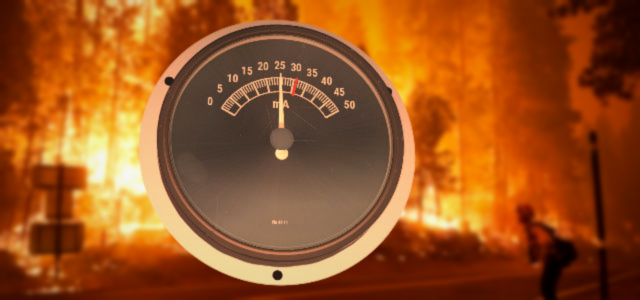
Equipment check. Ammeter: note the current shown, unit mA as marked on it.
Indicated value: 25 mA
